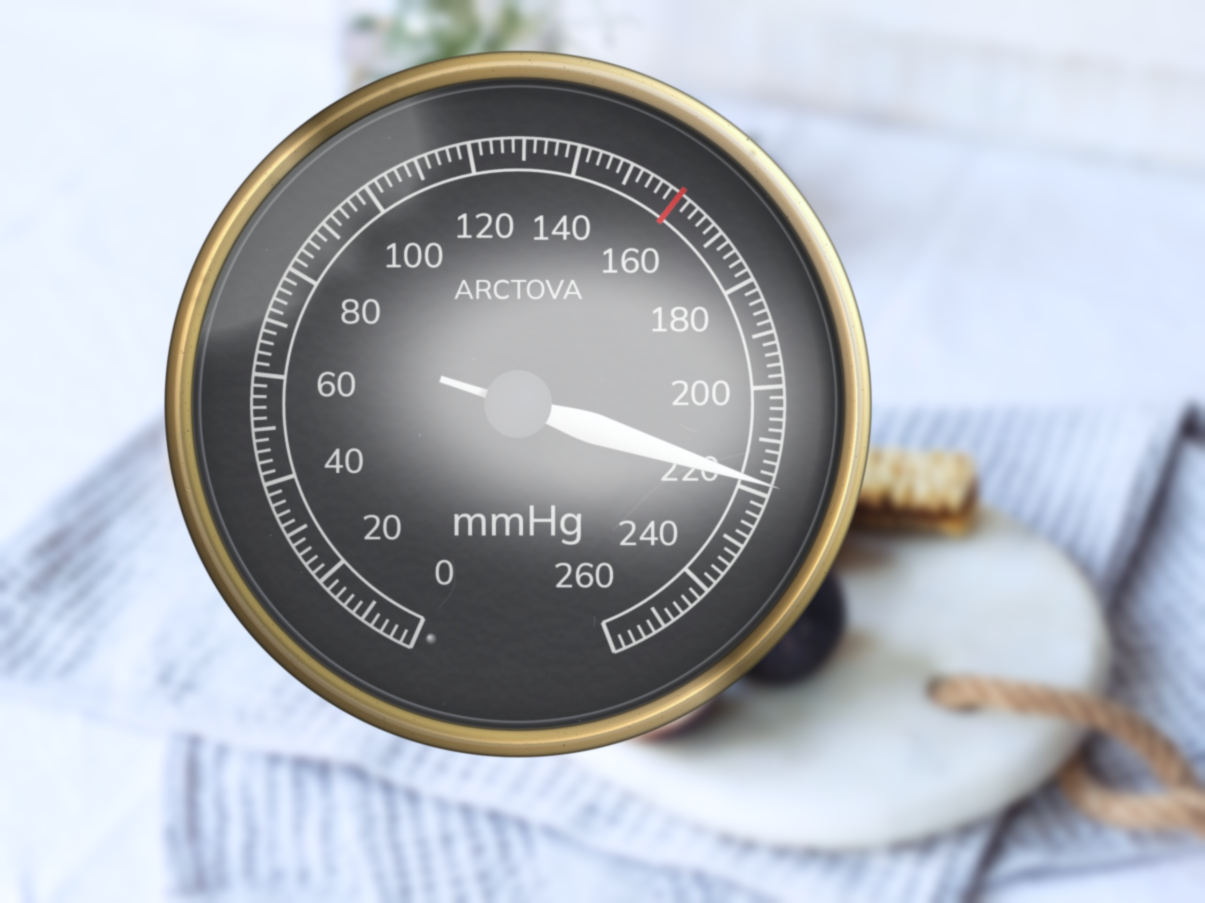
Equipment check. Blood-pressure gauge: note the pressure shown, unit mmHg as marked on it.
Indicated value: 218 mmHg
